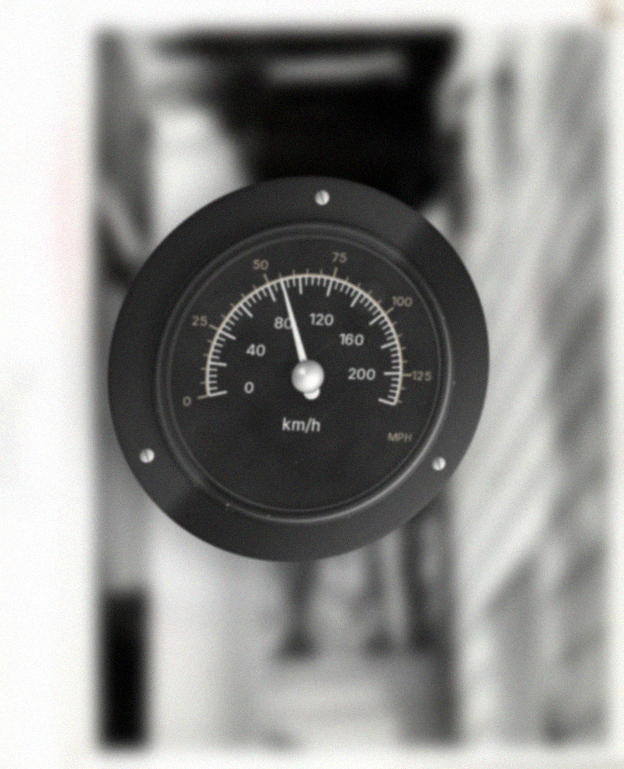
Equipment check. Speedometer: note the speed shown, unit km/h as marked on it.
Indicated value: 88 km/h
